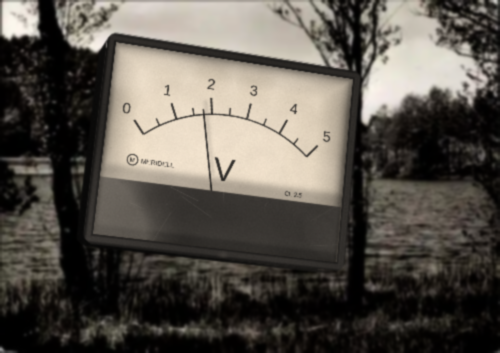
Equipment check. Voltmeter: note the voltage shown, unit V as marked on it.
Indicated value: 1.75 V
